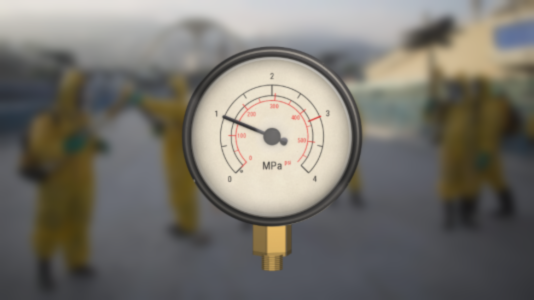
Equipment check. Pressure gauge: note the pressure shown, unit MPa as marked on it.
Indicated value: 1 MPa
